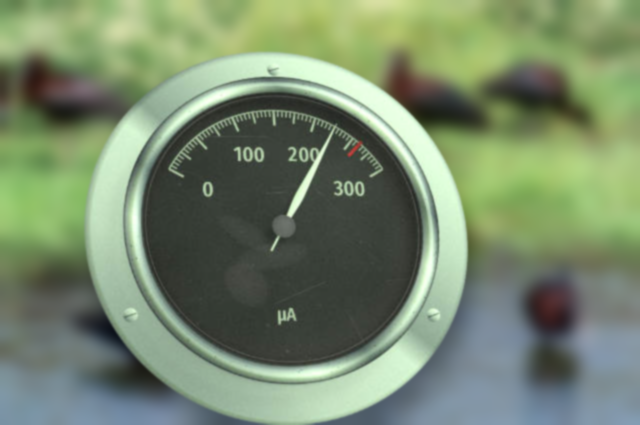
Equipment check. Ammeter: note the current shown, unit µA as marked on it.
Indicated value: 225 µA
